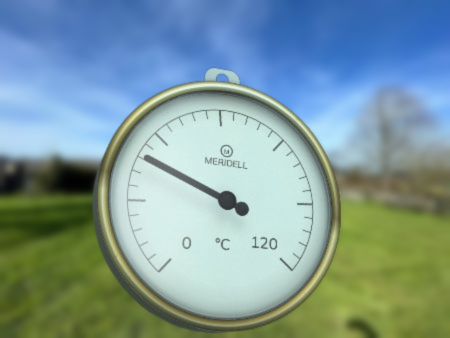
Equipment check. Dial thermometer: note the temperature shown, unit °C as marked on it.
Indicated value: 32 °C
